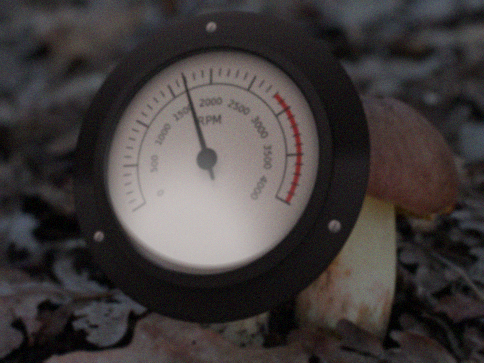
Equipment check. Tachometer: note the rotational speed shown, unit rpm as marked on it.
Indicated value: 1700 rpm
